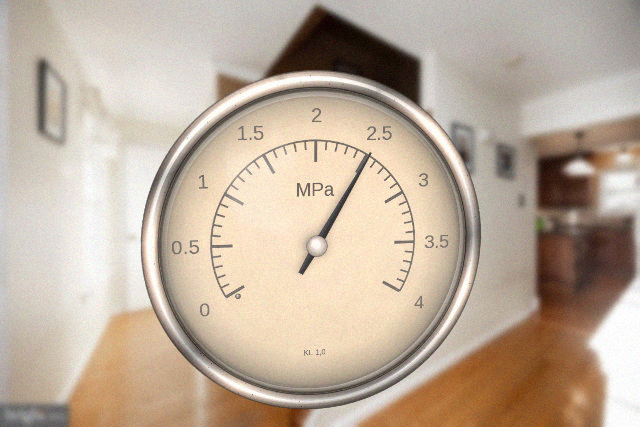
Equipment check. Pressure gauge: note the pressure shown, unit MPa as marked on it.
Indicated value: 2.5 MPa
